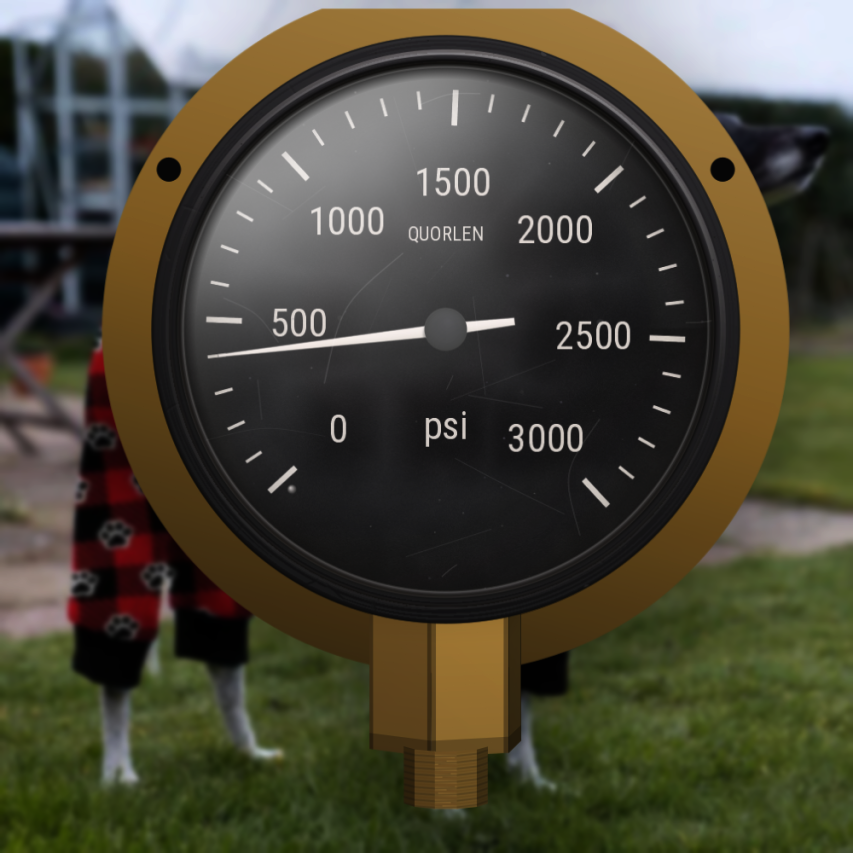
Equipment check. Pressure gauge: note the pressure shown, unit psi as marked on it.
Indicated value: 400 psi
